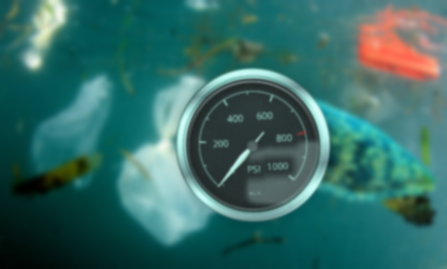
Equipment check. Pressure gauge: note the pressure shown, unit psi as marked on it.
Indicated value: 0 psi
